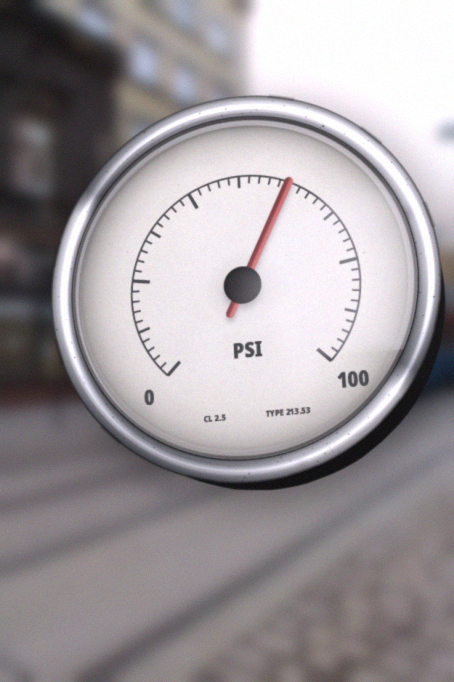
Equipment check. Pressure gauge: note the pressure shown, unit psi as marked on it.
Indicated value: 60 psi
